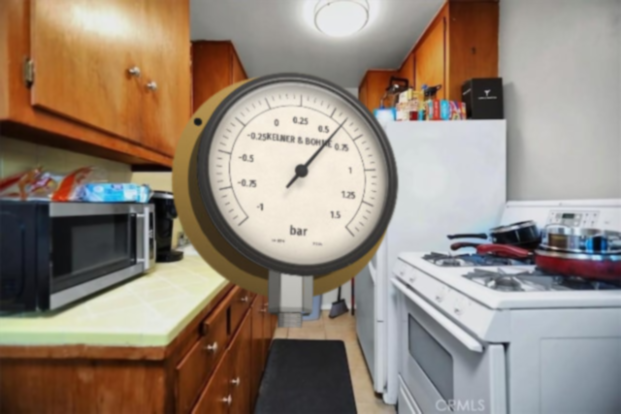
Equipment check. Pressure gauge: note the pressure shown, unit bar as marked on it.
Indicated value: 0.6 bar
